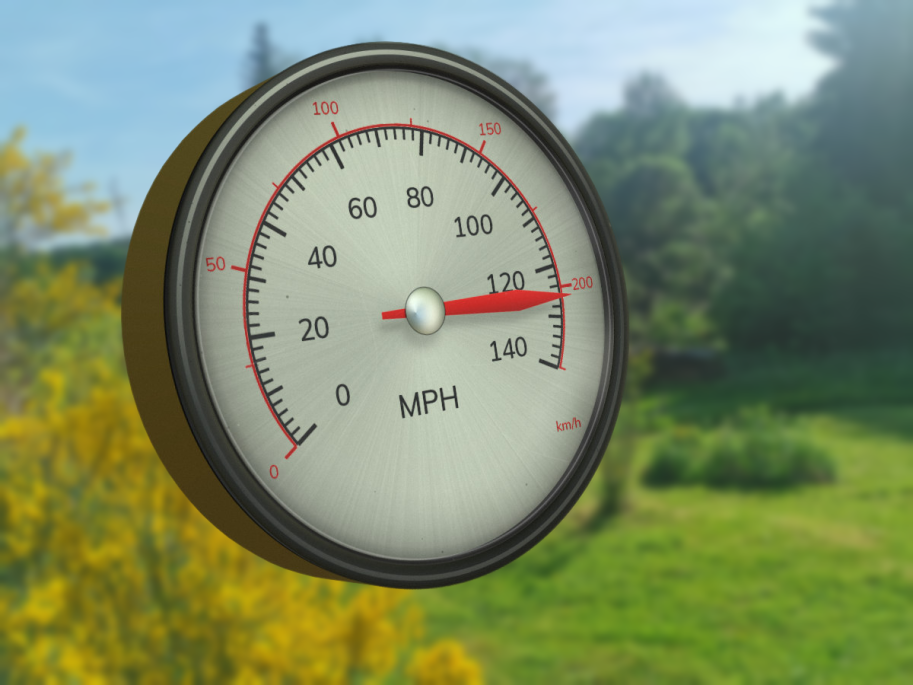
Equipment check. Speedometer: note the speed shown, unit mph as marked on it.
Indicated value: 126 mph
